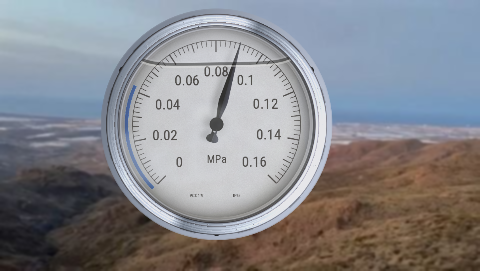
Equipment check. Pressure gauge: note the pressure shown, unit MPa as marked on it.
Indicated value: 0.09 MPa
